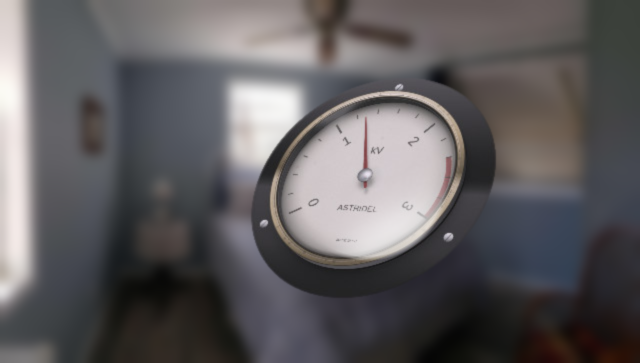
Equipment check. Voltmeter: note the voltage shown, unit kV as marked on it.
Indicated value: 1.3 kV
